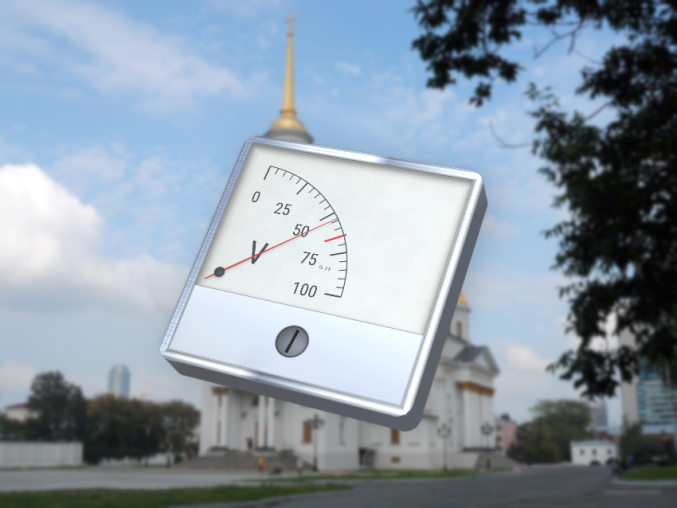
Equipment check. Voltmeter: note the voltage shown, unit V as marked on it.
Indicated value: 55 V
